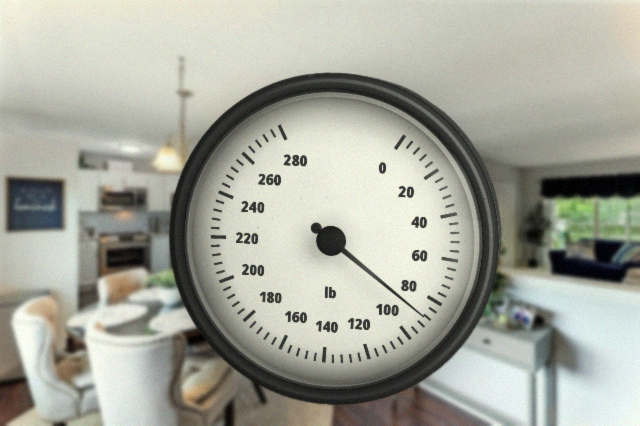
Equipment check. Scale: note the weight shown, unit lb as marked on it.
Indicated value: 88 lb
